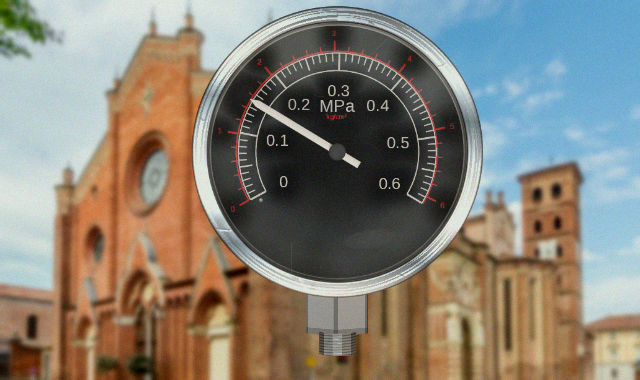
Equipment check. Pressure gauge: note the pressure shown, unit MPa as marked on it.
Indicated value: 0.15 MPa
